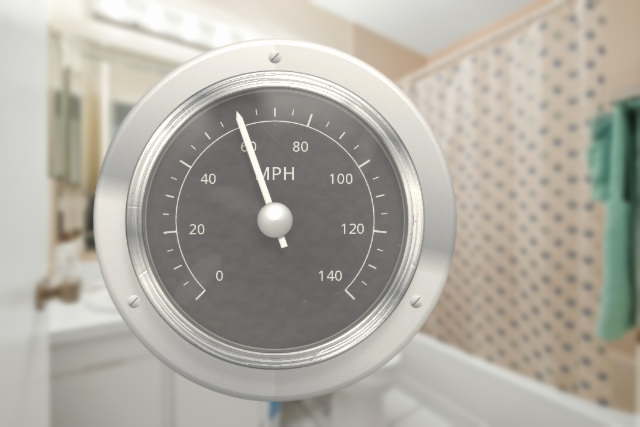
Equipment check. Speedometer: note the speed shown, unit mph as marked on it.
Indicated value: 60 mph
